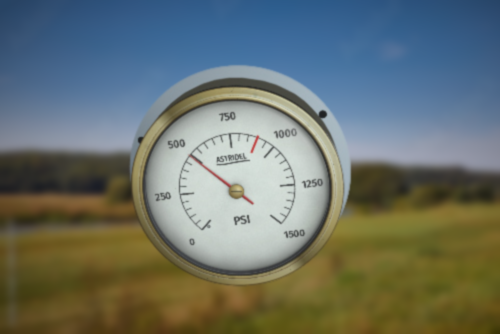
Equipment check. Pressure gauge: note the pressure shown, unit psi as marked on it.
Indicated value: 500 psi
